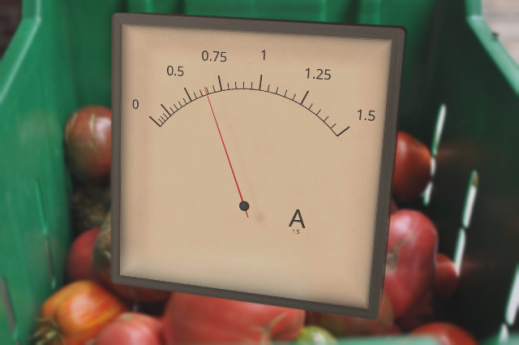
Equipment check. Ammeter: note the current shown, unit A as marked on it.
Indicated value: 0.65 A
